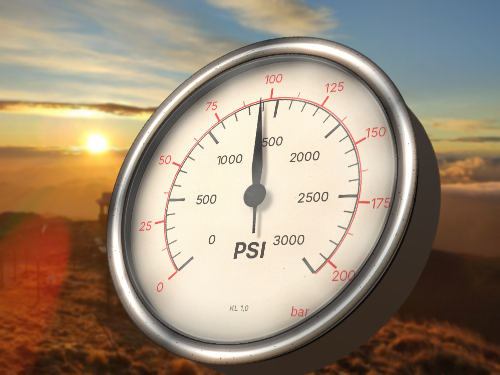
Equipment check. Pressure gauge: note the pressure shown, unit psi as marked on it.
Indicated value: 1400 psi
